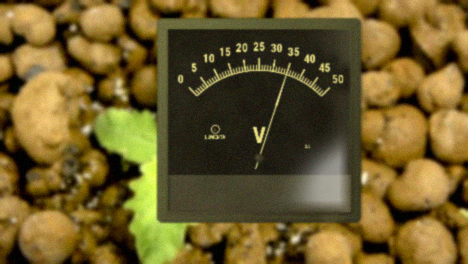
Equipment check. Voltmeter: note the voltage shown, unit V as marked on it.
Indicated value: 35 V
